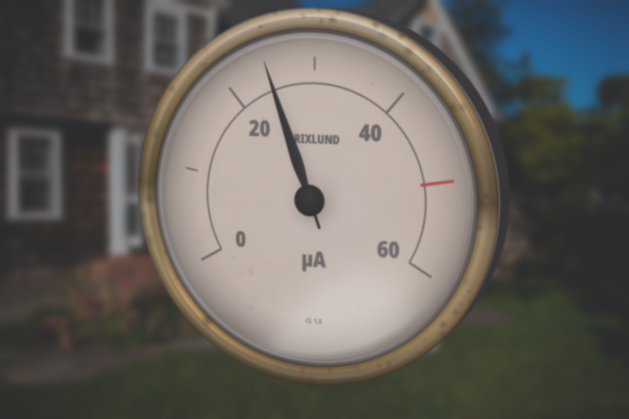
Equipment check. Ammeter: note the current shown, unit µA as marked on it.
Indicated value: 25 µA
